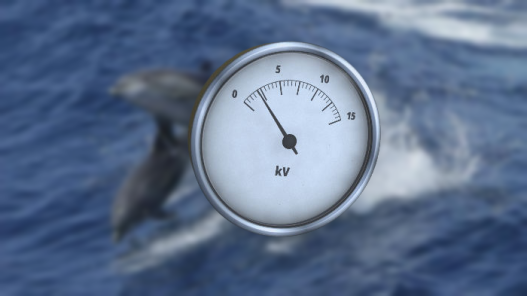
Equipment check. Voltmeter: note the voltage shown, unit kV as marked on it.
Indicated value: 2 kV
